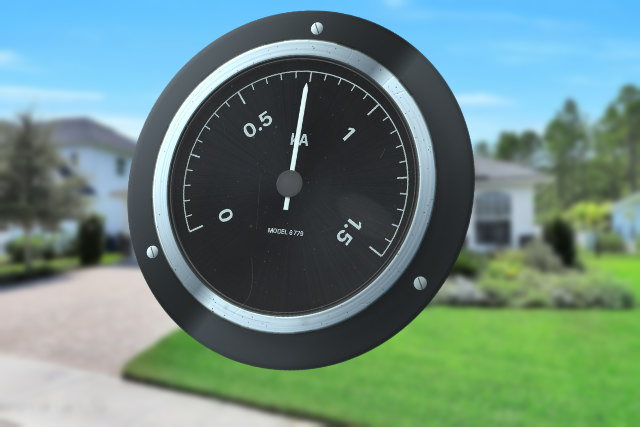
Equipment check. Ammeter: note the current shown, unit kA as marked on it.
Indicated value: 0.75 kA
